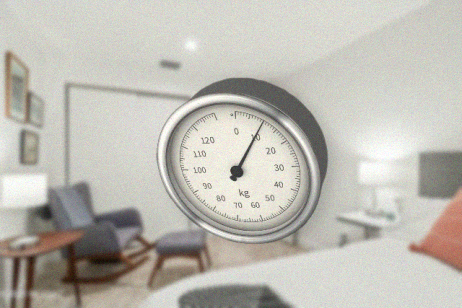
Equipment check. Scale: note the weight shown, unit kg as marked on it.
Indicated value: 10 kg
